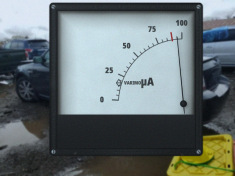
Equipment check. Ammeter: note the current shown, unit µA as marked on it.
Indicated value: 95 µA
